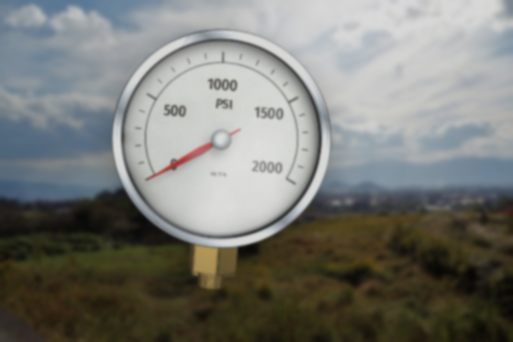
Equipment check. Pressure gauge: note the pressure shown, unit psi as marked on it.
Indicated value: 0 psi
